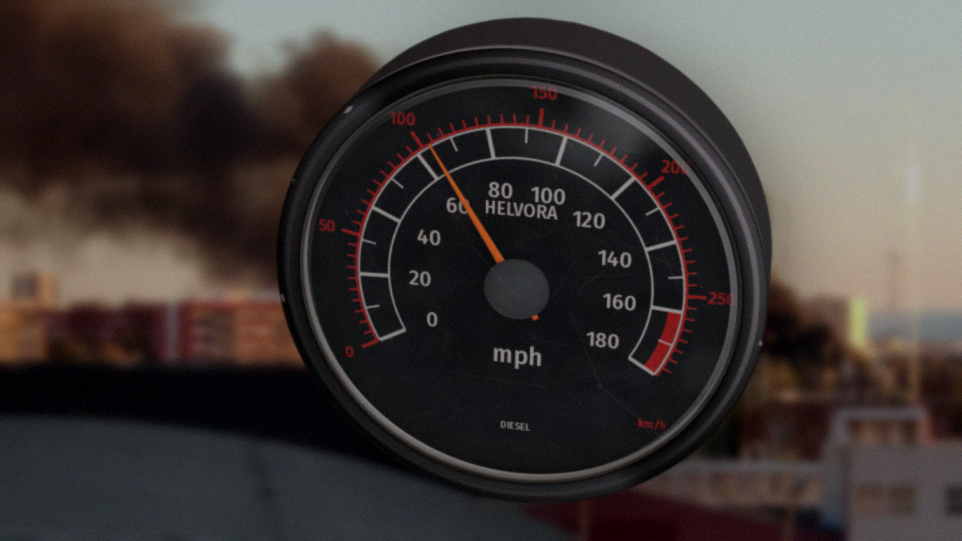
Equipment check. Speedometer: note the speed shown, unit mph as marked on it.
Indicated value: 65 mph
